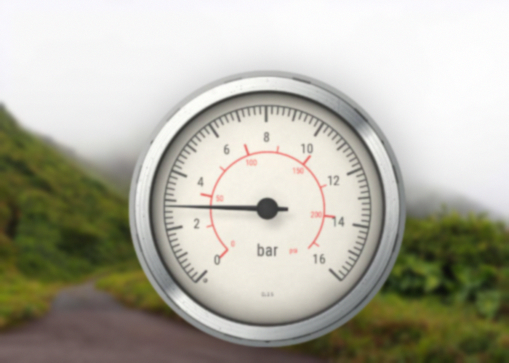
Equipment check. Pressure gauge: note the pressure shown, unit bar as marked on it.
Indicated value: 2.8 bar
